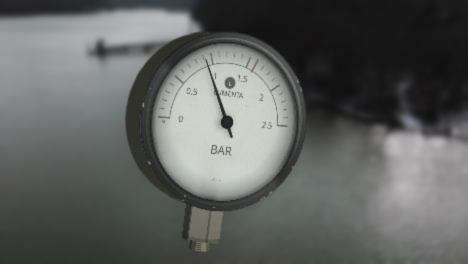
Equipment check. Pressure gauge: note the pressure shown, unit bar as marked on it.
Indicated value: 0.9 bar
